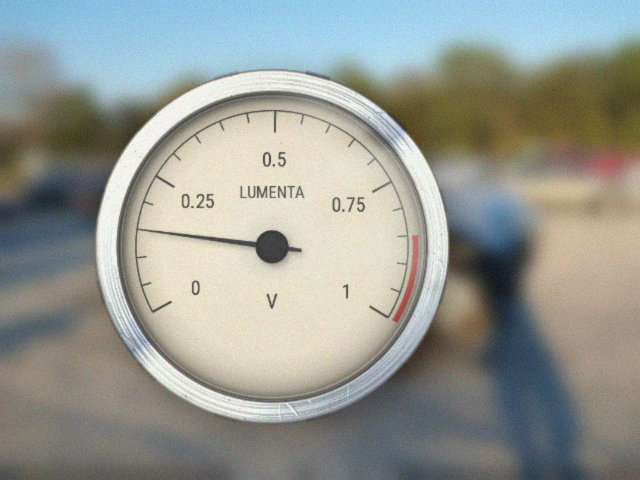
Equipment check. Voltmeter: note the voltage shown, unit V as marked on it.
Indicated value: 0.15 V
